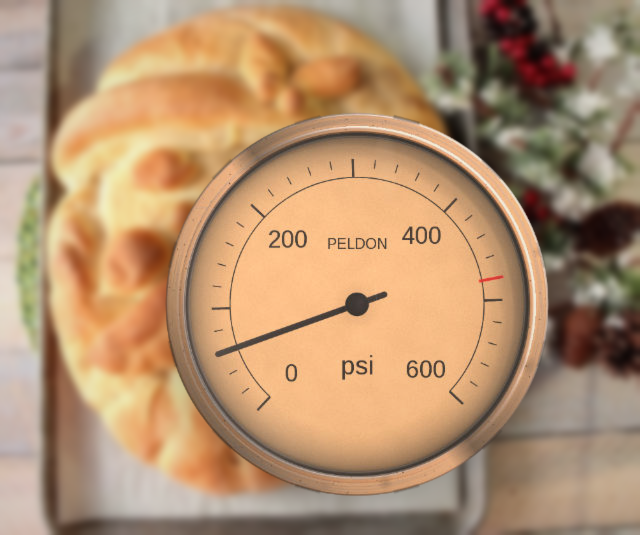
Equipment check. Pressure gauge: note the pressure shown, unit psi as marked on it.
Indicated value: 60 psi
